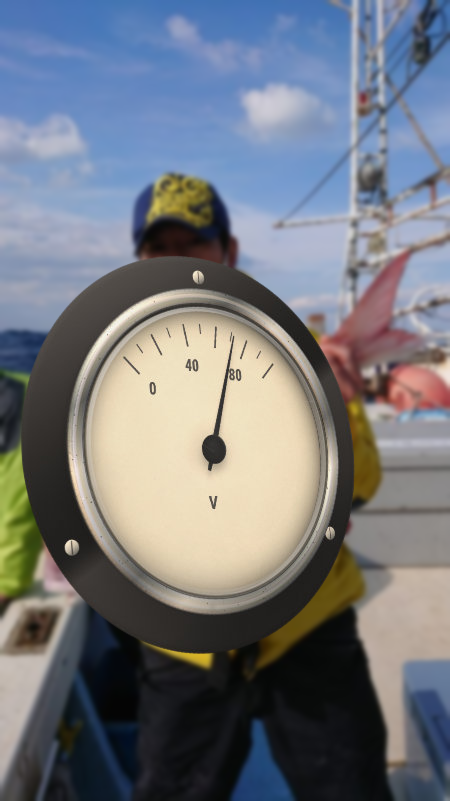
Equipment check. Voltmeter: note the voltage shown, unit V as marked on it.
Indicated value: 70 V
